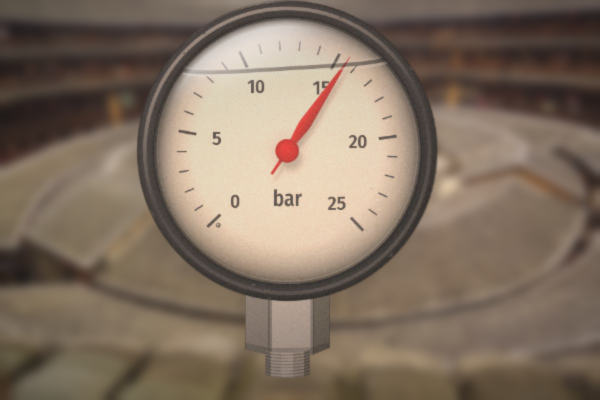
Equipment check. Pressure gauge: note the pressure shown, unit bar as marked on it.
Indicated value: 15.5 bar
